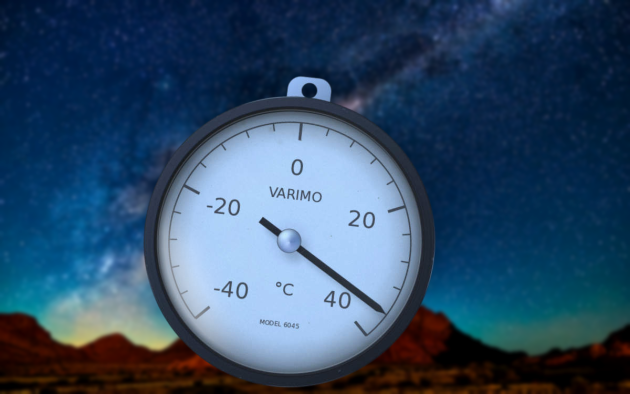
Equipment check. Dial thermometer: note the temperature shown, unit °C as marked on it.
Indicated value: 36 °C
